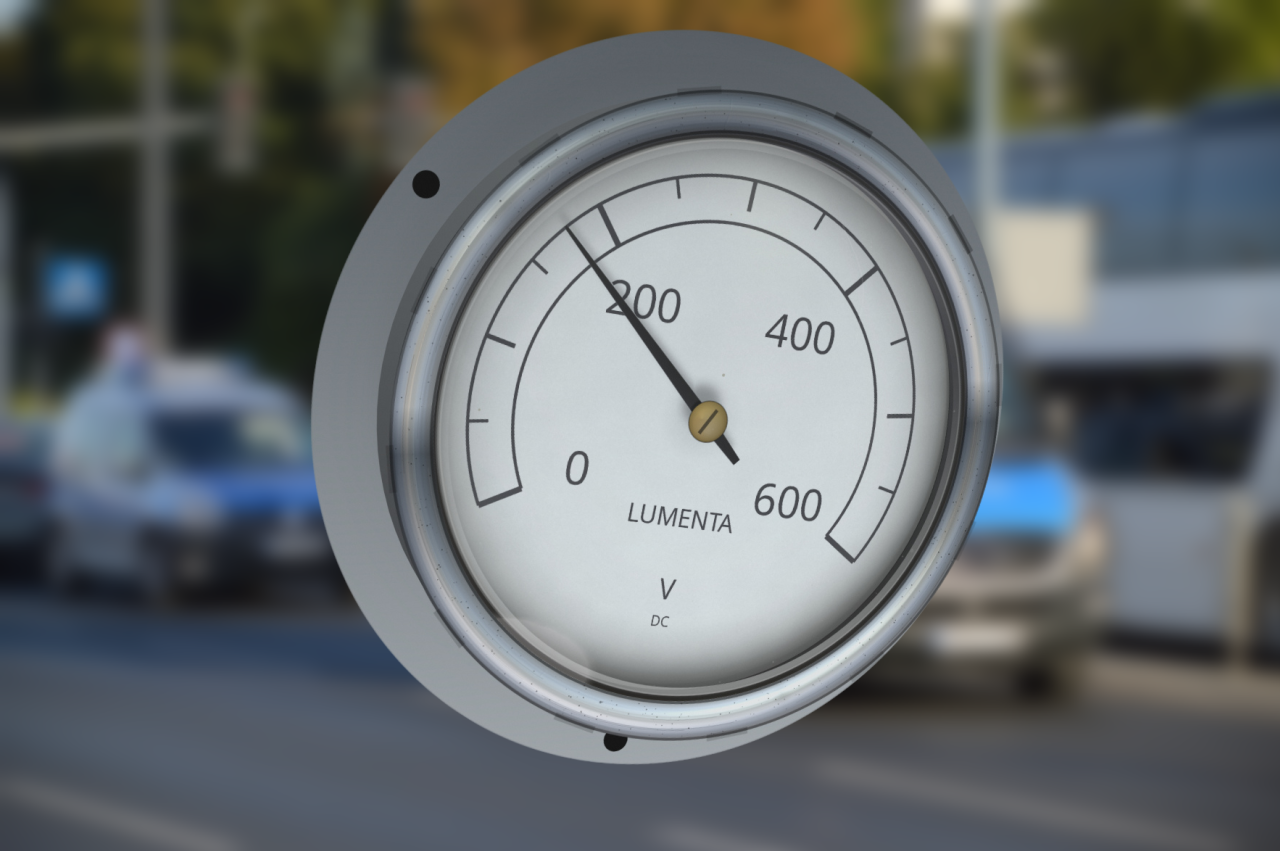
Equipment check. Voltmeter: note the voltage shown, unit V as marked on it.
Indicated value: 175 V
